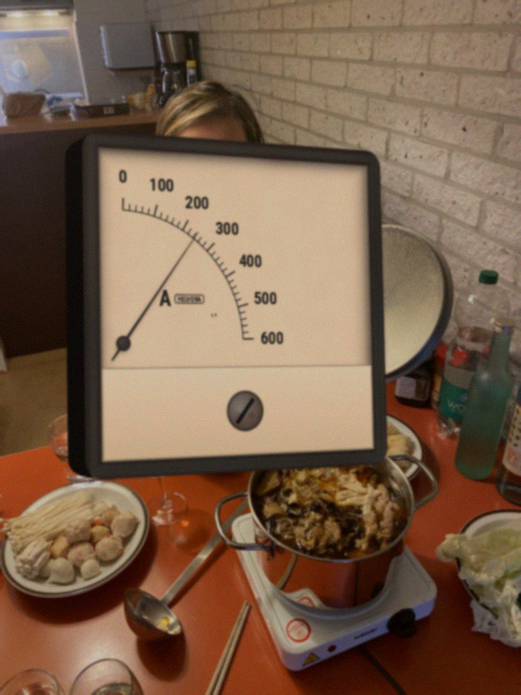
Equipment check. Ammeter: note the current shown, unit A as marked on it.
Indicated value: 240 A
